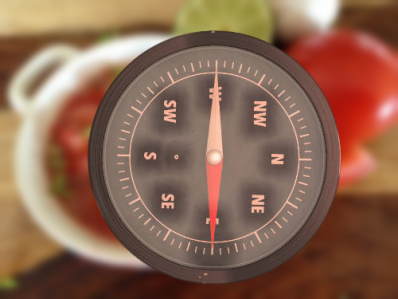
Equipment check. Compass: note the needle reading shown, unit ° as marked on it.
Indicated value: 90 °
